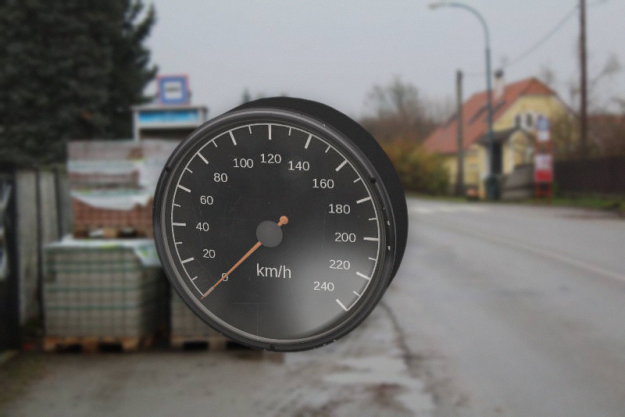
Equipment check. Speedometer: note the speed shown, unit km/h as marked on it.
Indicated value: 0 km/h
